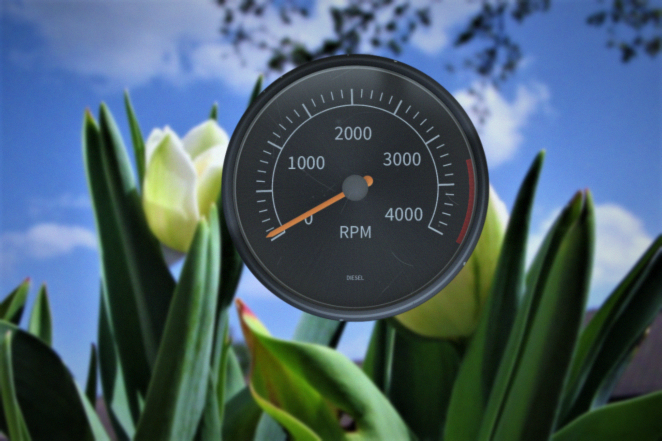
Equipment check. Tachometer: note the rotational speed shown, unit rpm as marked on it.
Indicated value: 50 rpm
